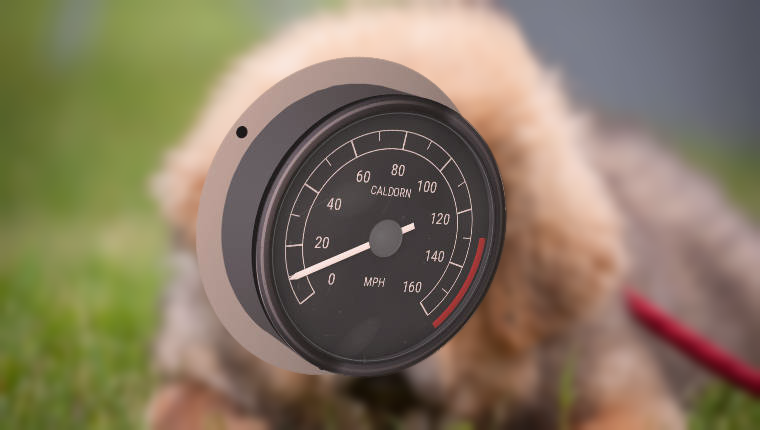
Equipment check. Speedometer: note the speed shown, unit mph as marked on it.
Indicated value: 10 mph
